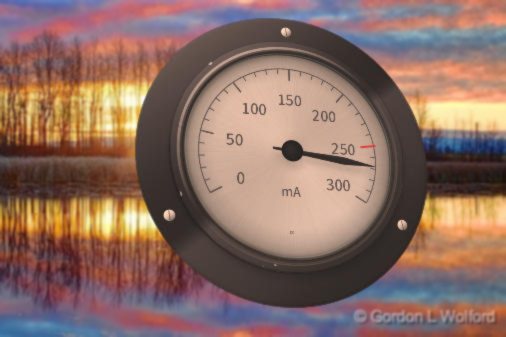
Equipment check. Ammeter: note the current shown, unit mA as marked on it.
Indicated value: 270 mA
